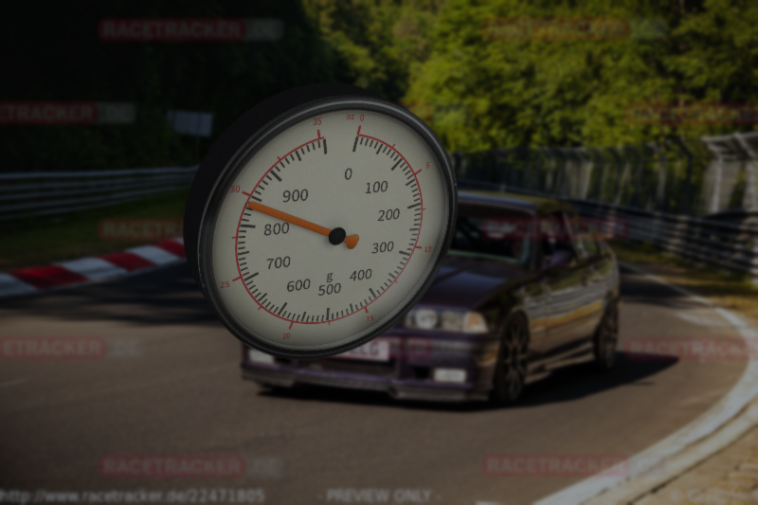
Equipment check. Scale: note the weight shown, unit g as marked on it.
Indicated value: 840 g
